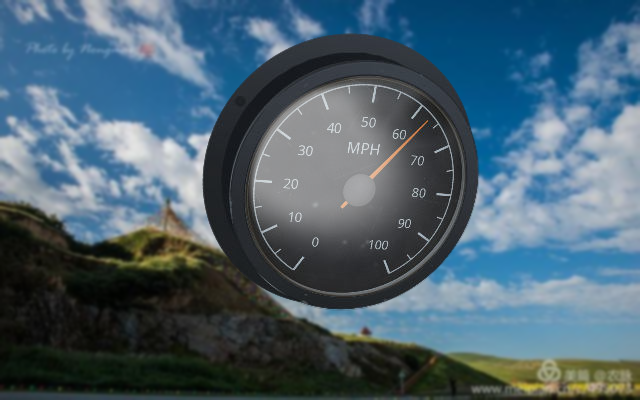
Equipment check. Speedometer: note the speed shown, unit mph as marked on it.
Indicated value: 62.5 mph
